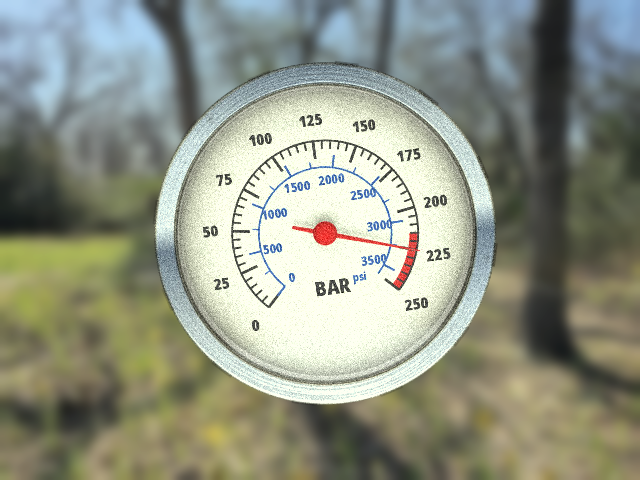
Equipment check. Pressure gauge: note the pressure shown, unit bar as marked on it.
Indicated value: 225 bar
